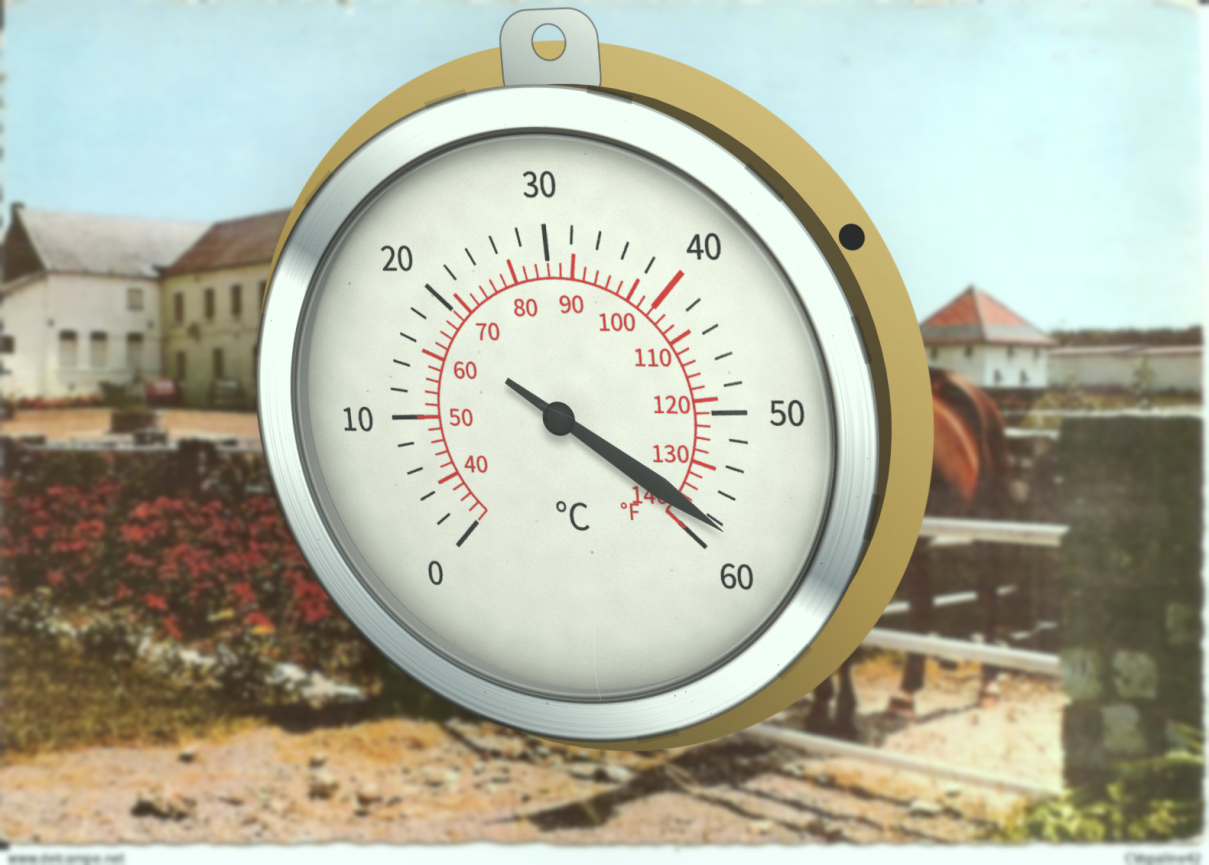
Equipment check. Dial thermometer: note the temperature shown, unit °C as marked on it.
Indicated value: 58 °C
